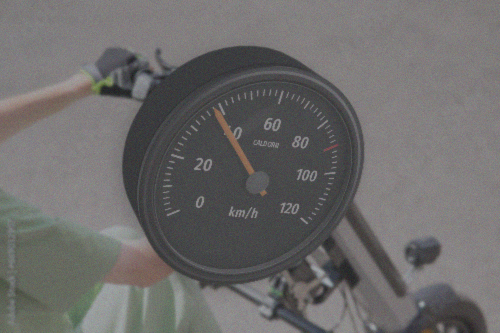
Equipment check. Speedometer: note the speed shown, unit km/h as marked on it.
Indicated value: 38 km/h
